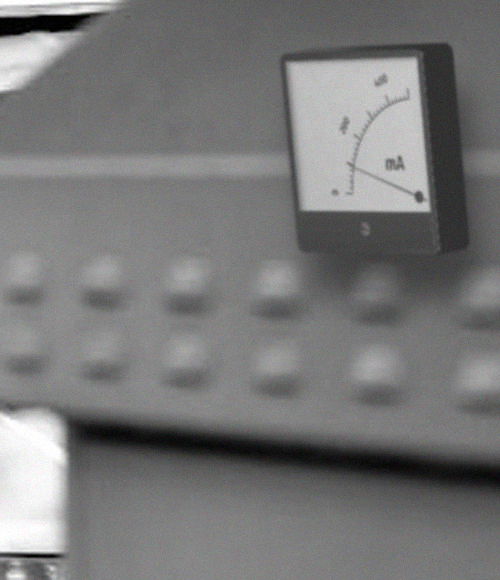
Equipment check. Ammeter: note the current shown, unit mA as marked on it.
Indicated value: 100 mA
